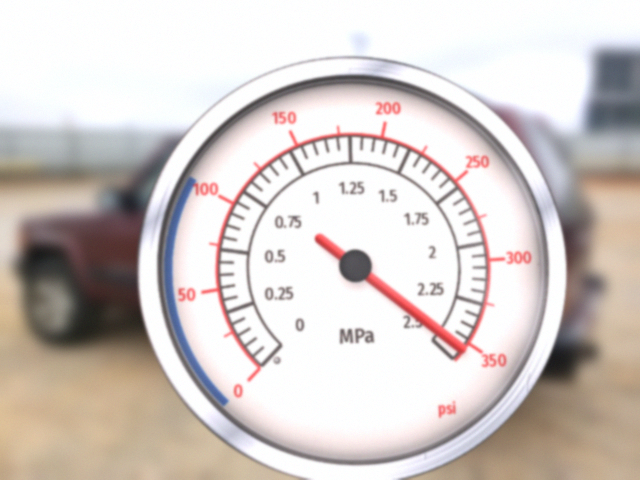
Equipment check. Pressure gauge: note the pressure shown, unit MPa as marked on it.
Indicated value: 2.45 MPa
